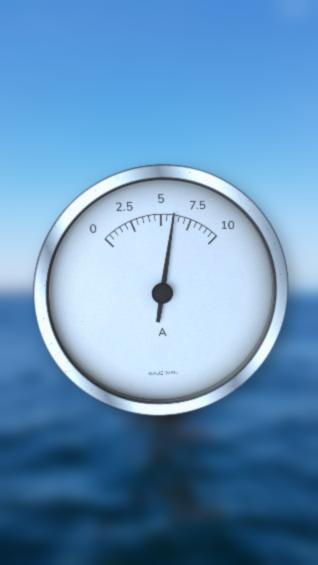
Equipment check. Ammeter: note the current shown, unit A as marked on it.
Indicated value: 6 A
